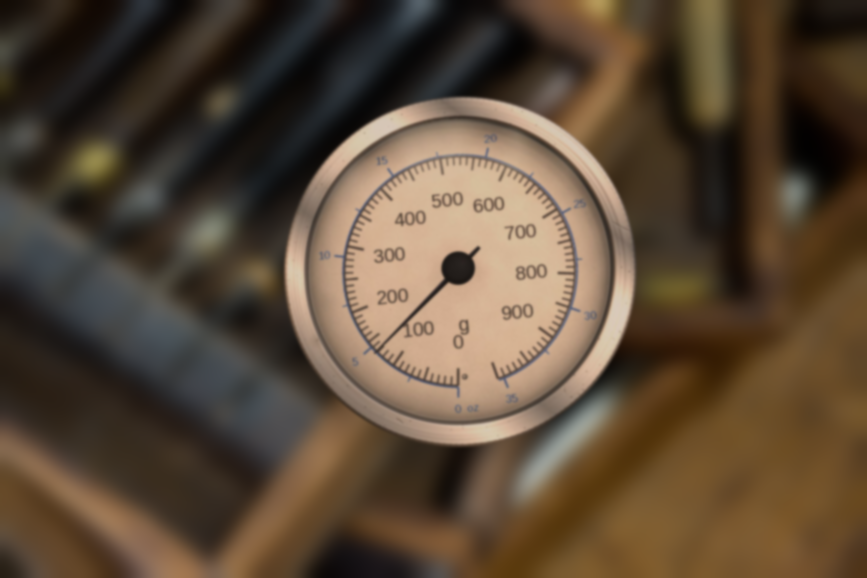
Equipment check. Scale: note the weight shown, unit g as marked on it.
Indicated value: 130 g
